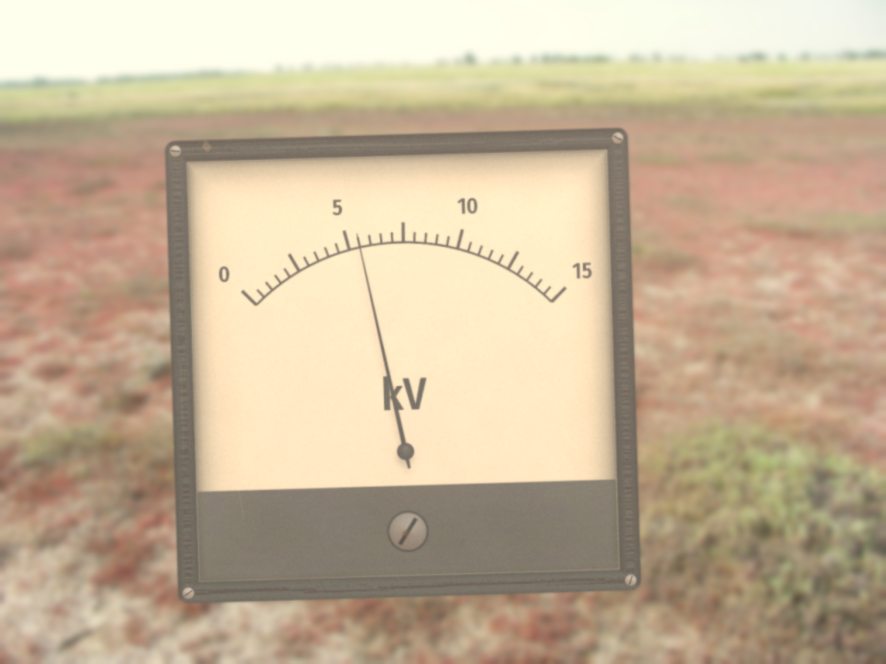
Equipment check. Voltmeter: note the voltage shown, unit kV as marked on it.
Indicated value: 5.5 kV
